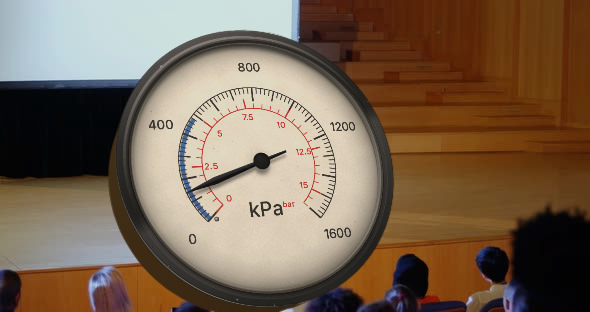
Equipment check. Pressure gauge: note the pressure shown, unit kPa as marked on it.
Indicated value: 140 kPa
